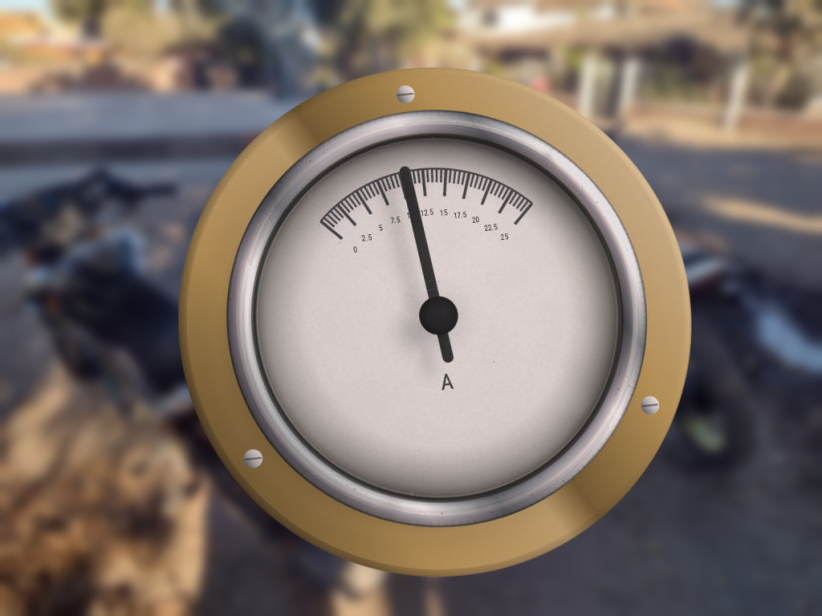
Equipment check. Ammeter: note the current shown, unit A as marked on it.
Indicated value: 10.5 A
